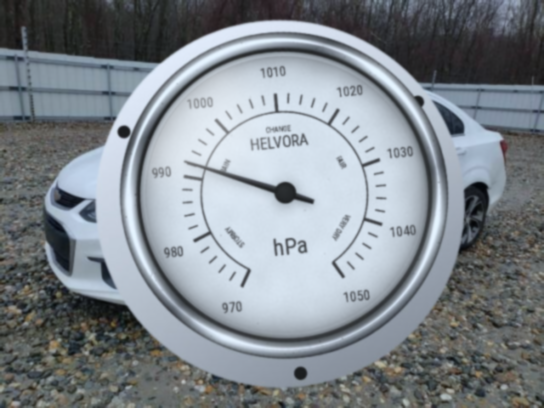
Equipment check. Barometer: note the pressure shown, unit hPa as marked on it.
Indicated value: 992 hPa
